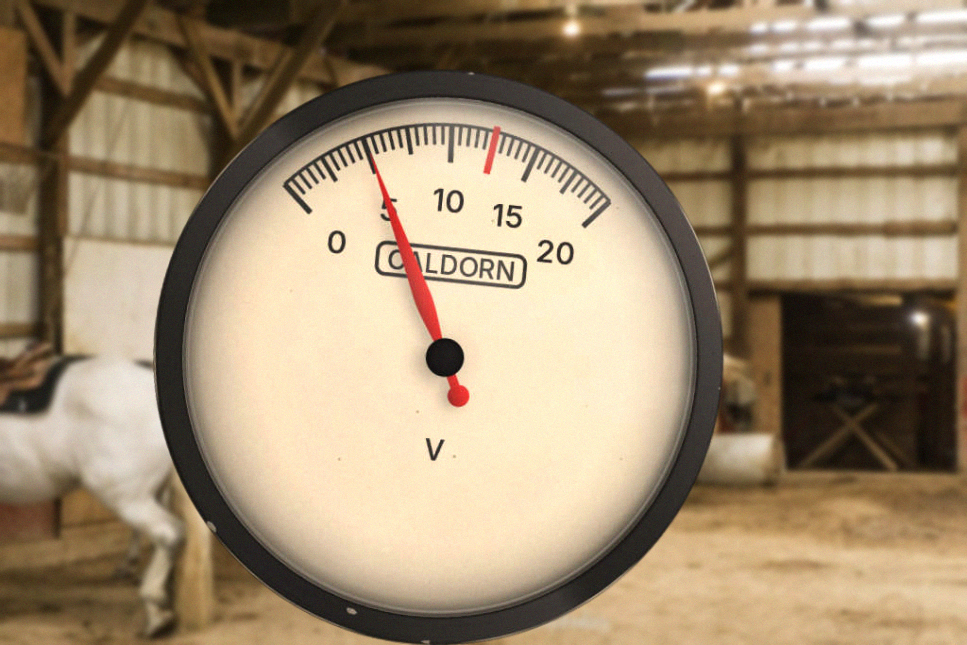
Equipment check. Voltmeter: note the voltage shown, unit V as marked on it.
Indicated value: 5 V
